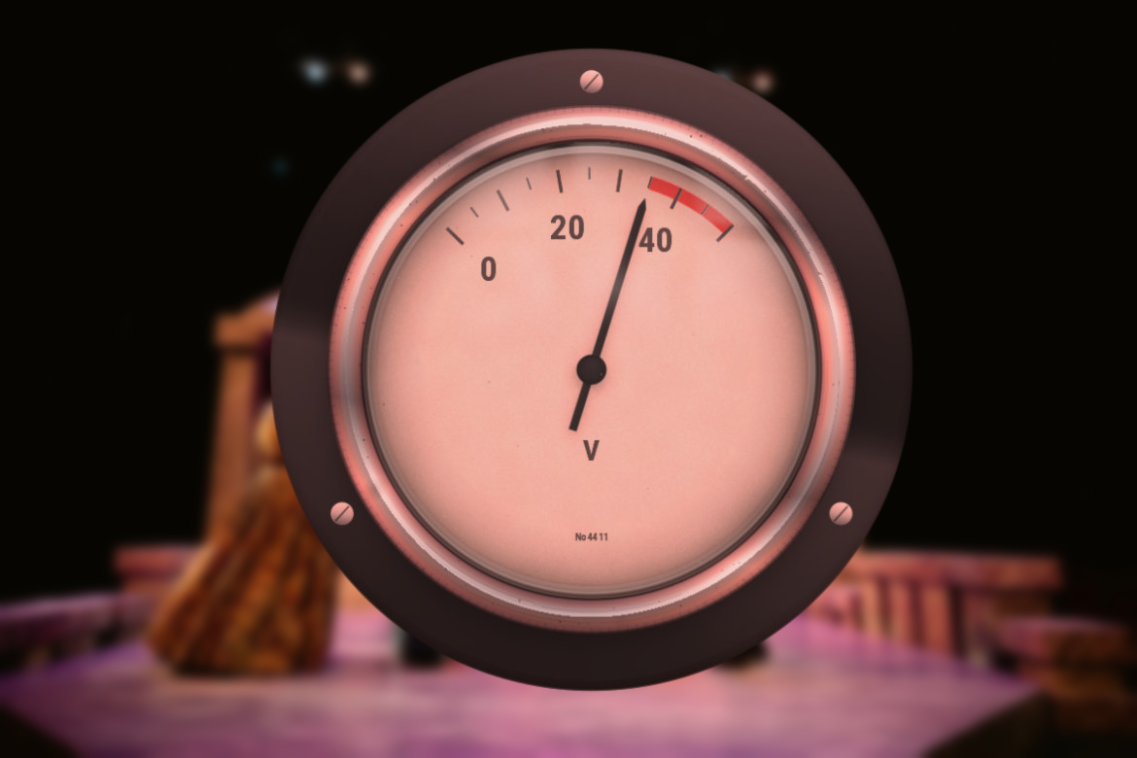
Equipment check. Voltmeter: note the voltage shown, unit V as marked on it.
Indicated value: 35 V
